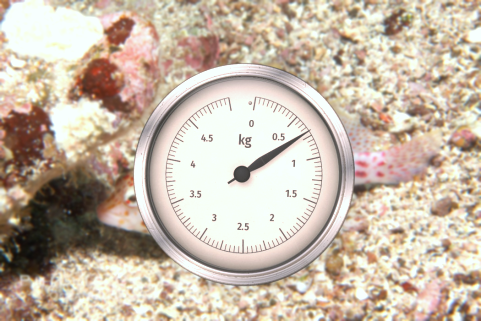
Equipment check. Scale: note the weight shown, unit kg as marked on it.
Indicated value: 0.7 kg
